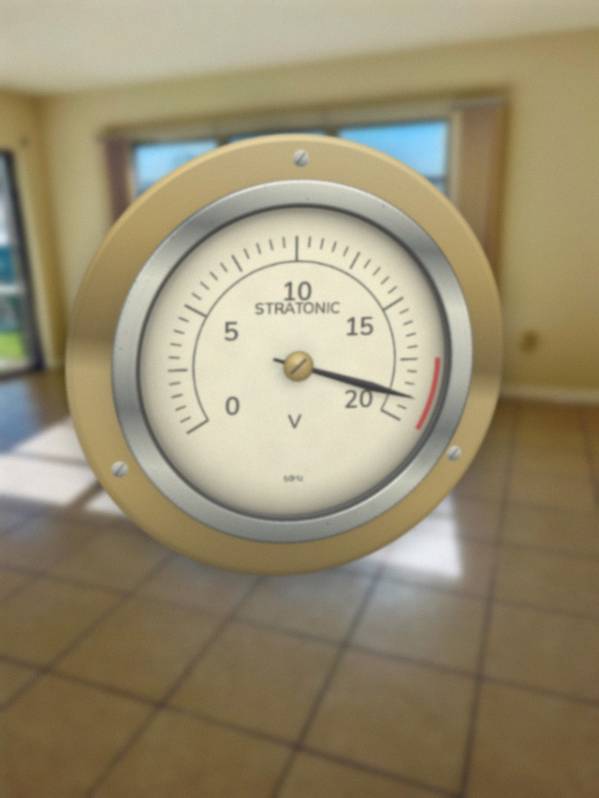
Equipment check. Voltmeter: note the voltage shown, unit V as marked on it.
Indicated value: 19 V
